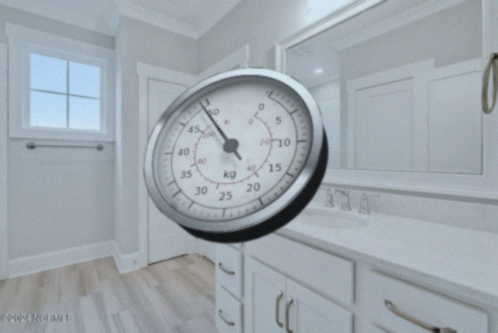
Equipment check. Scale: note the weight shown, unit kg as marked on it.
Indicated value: 49 kg
